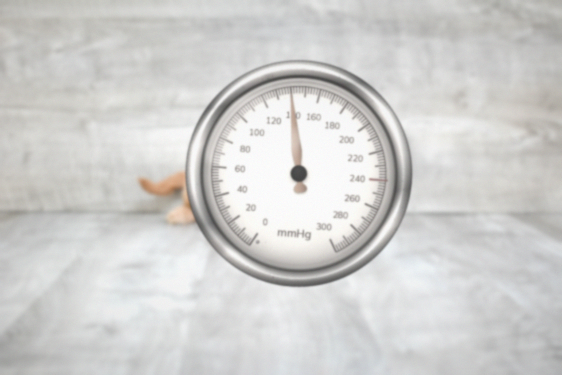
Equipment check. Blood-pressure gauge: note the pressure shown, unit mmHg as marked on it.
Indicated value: 140 mmHg
